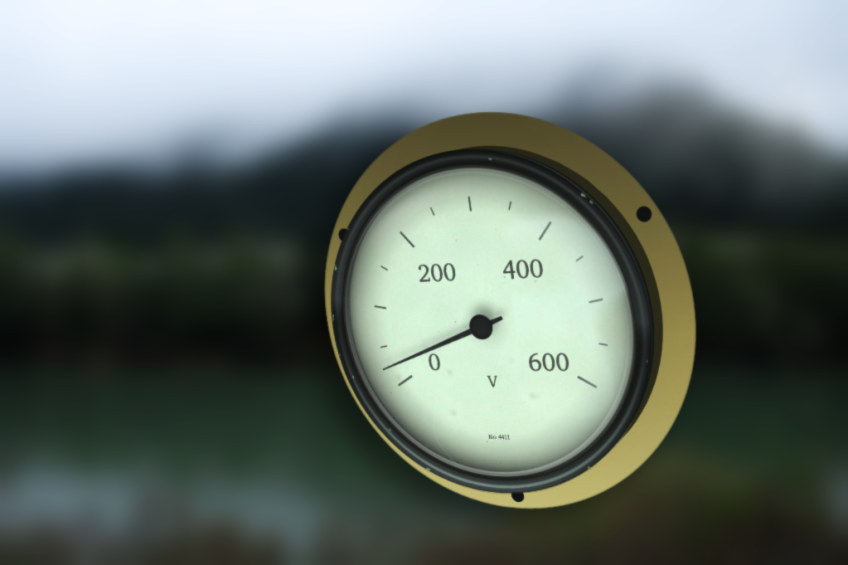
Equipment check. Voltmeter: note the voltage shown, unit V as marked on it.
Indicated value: 25 V
